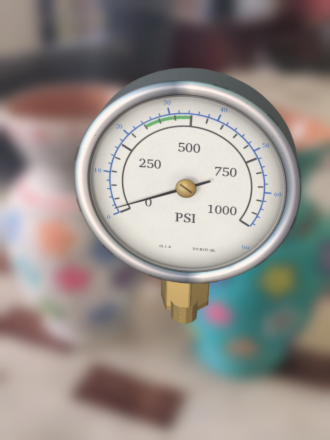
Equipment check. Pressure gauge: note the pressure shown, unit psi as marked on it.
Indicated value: 25 psi
